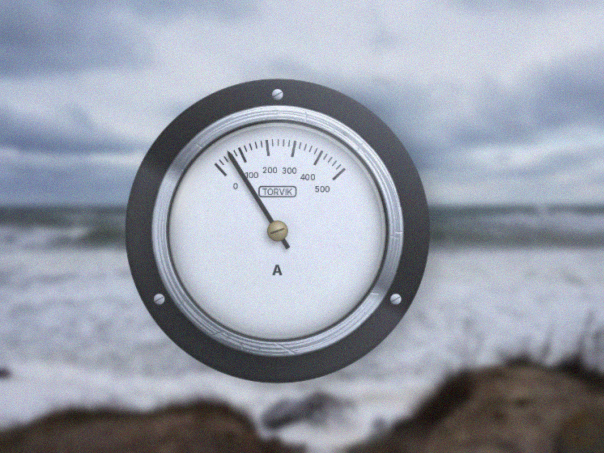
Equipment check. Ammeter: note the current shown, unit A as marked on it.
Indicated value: 60 A
